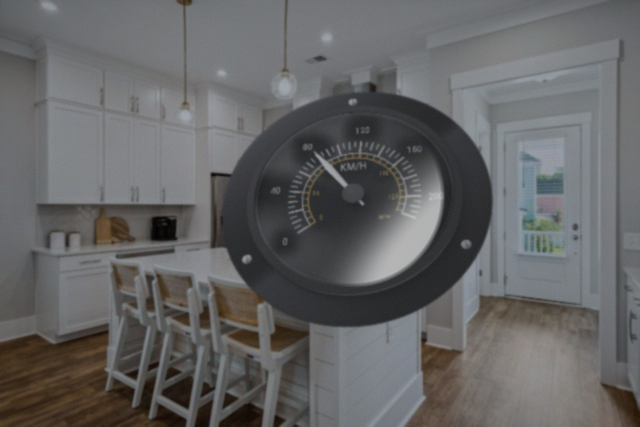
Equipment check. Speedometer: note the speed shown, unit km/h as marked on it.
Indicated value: 80 km/h
